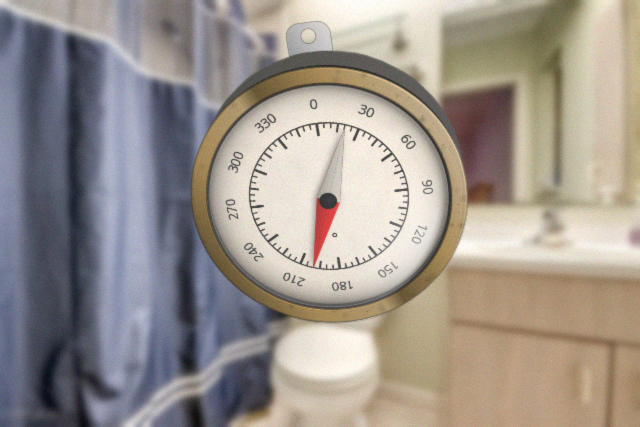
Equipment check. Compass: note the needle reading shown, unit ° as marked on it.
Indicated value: 200 °
